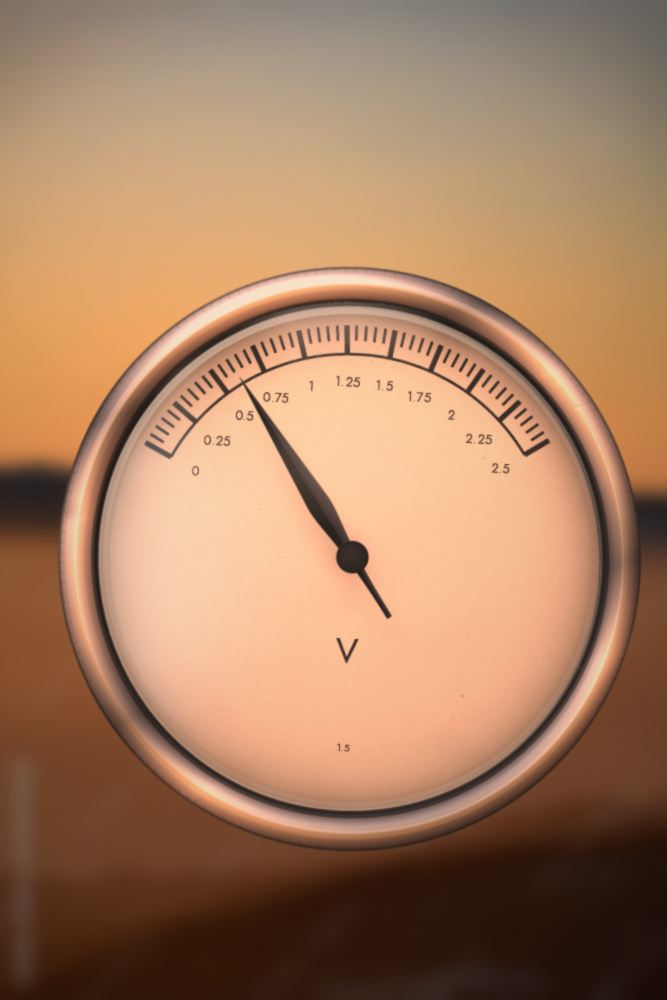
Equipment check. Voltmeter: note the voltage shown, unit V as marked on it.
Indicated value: 0.6 V
